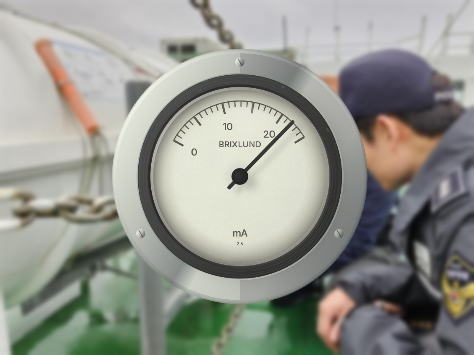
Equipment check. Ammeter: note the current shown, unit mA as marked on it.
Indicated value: 22 mA
